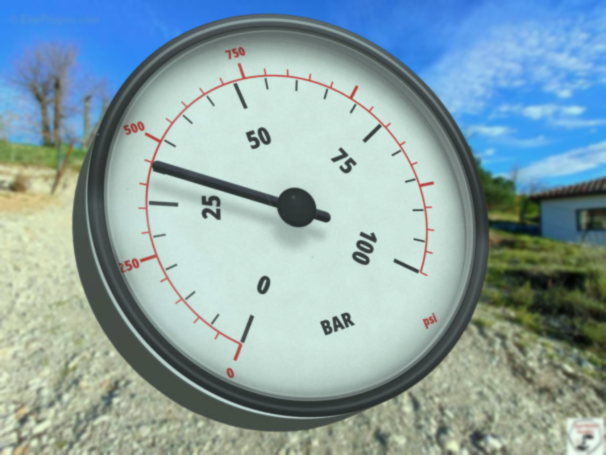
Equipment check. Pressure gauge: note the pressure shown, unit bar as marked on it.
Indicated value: 30 bar
